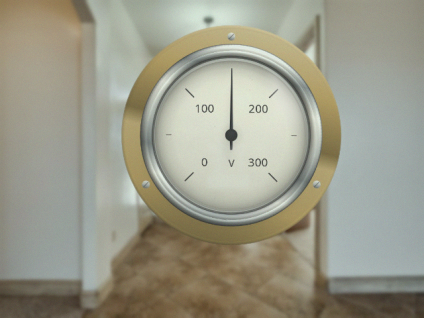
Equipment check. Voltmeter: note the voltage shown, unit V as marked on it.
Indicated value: 150 V
